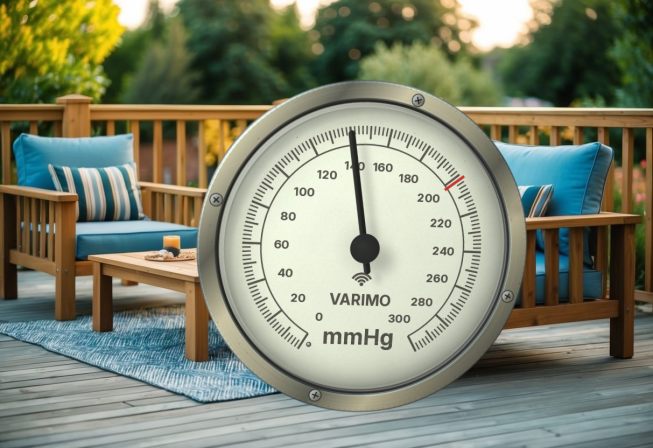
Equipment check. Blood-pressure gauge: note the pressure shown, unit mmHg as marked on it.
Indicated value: 140 mmHg
